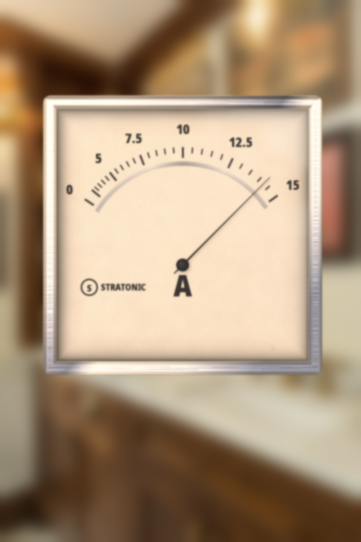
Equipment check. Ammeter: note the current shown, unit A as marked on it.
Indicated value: 14.25 A
